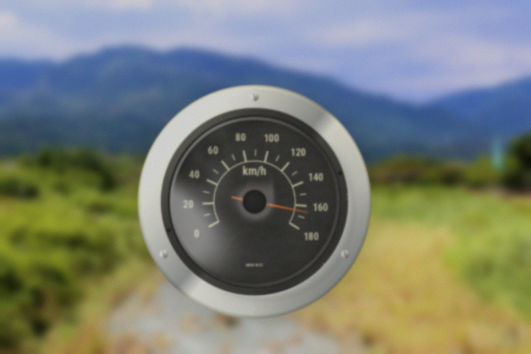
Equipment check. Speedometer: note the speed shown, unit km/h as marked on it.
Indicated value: 165 km/h
